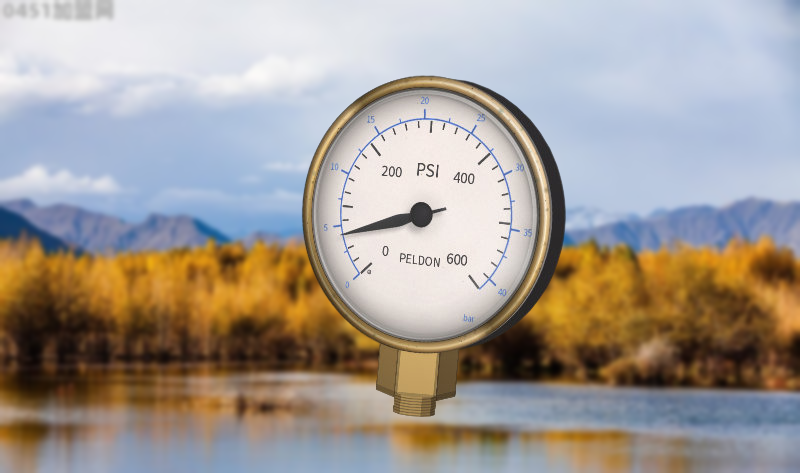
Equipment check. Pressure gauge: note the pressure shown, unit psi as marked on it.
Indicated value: 60 psi
